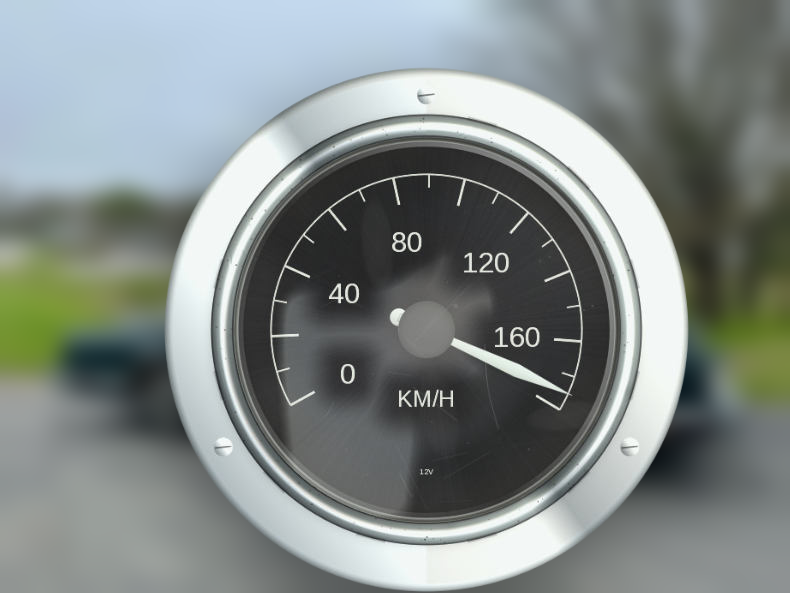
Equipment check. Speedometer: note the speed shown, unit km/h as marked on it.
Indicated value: 175 km/h
